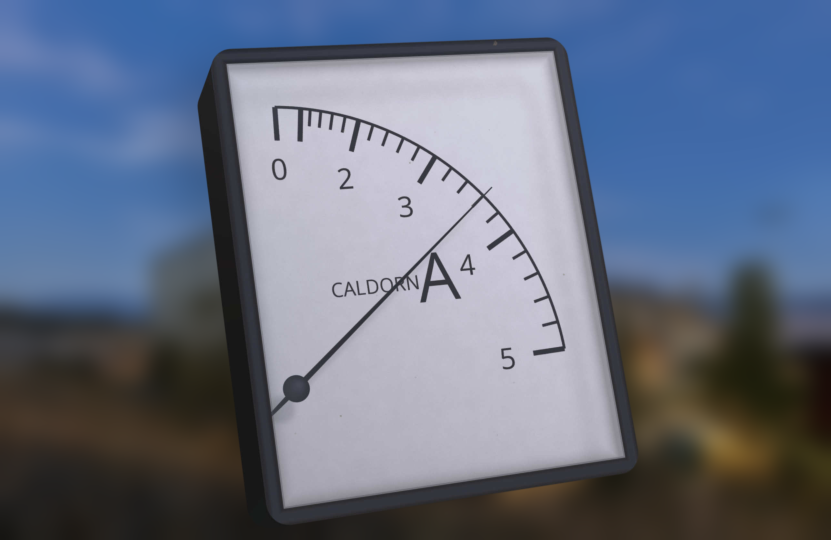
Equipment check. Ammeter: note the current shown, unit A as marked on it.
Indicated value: 3.6 A
